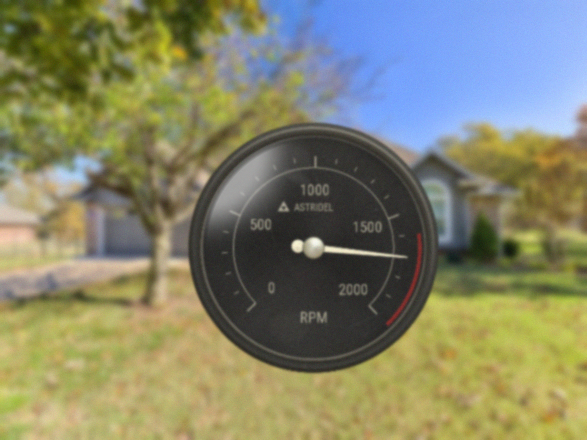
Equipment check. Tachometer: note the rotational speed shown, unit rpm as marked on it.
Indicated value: 1700 rpm
